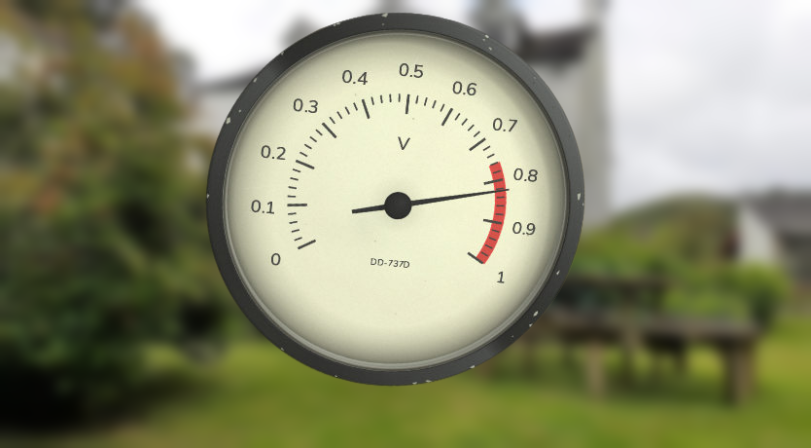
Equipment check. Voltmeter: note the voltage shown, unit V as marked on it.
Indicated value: 0.82 V
